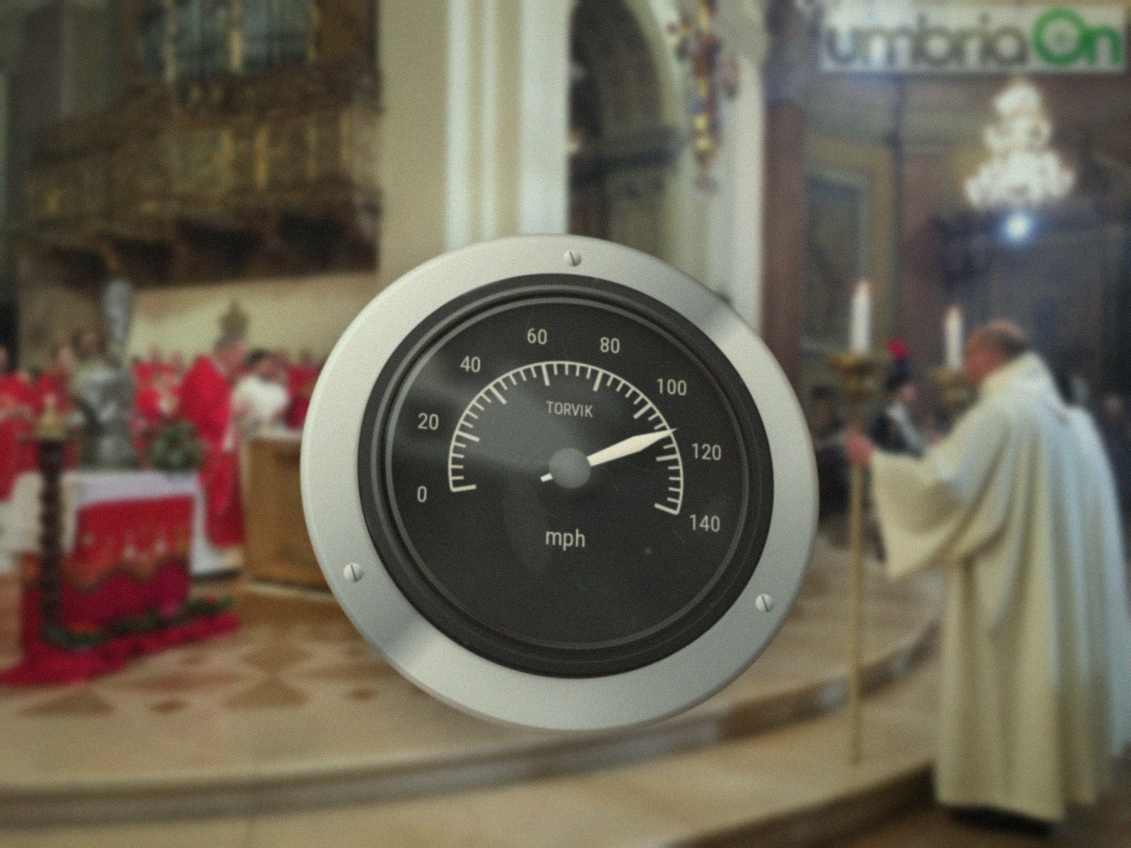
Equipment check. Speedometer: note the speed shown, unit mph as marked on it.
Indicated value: 112 mph
